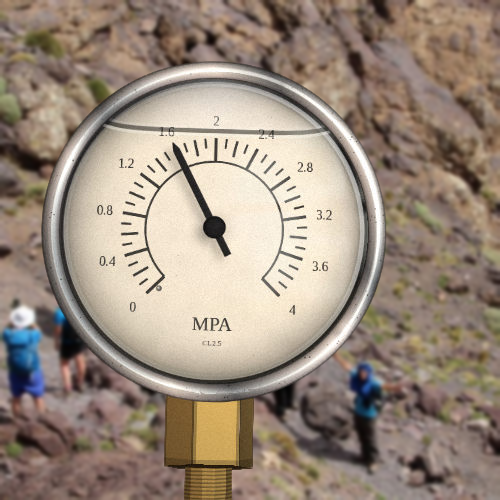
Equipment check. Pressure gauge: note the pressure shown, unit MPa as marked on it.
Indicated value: 1.6 MPa
